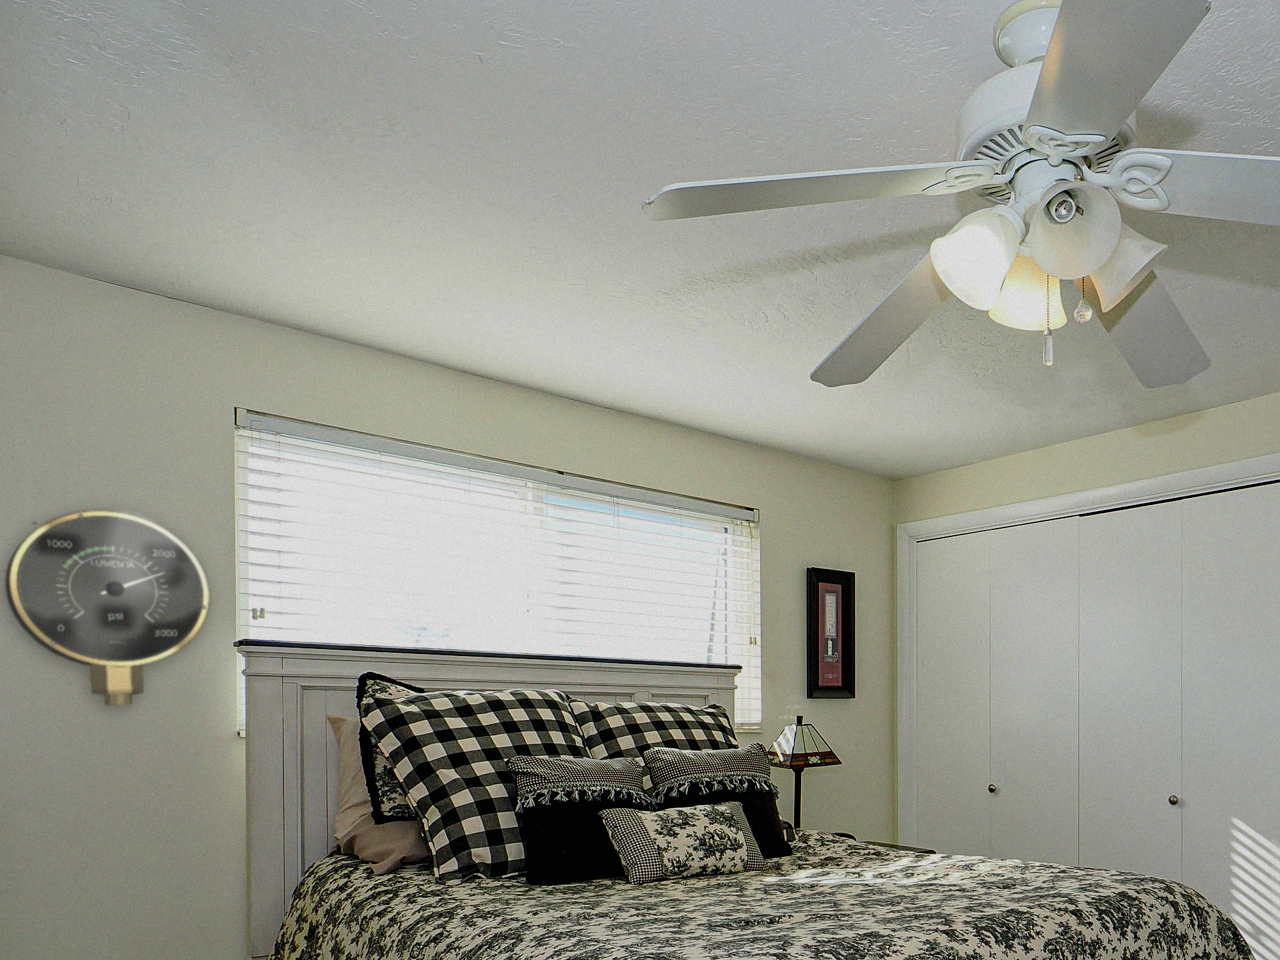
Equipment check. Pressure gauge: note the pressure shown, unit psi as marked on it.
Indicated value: 2200 psi
